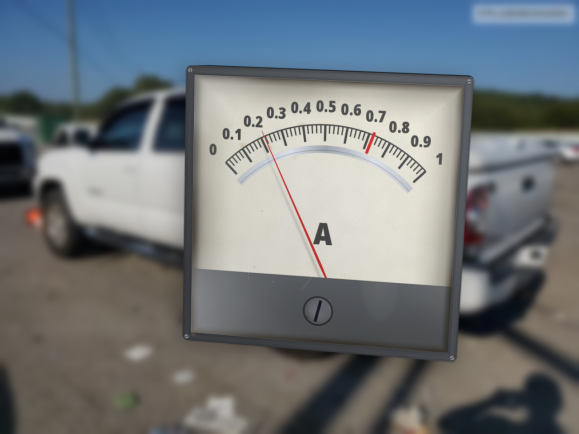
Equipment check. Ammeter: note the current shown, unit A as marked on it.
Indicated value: 0.22 A
